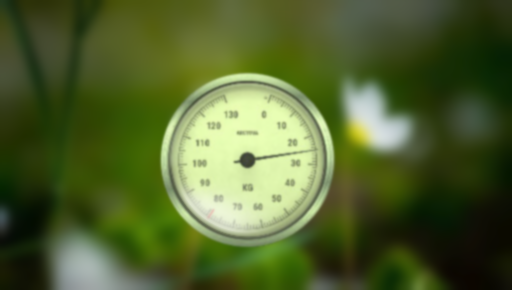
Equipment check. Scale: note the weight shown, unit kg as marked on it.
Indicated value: 25 kg
